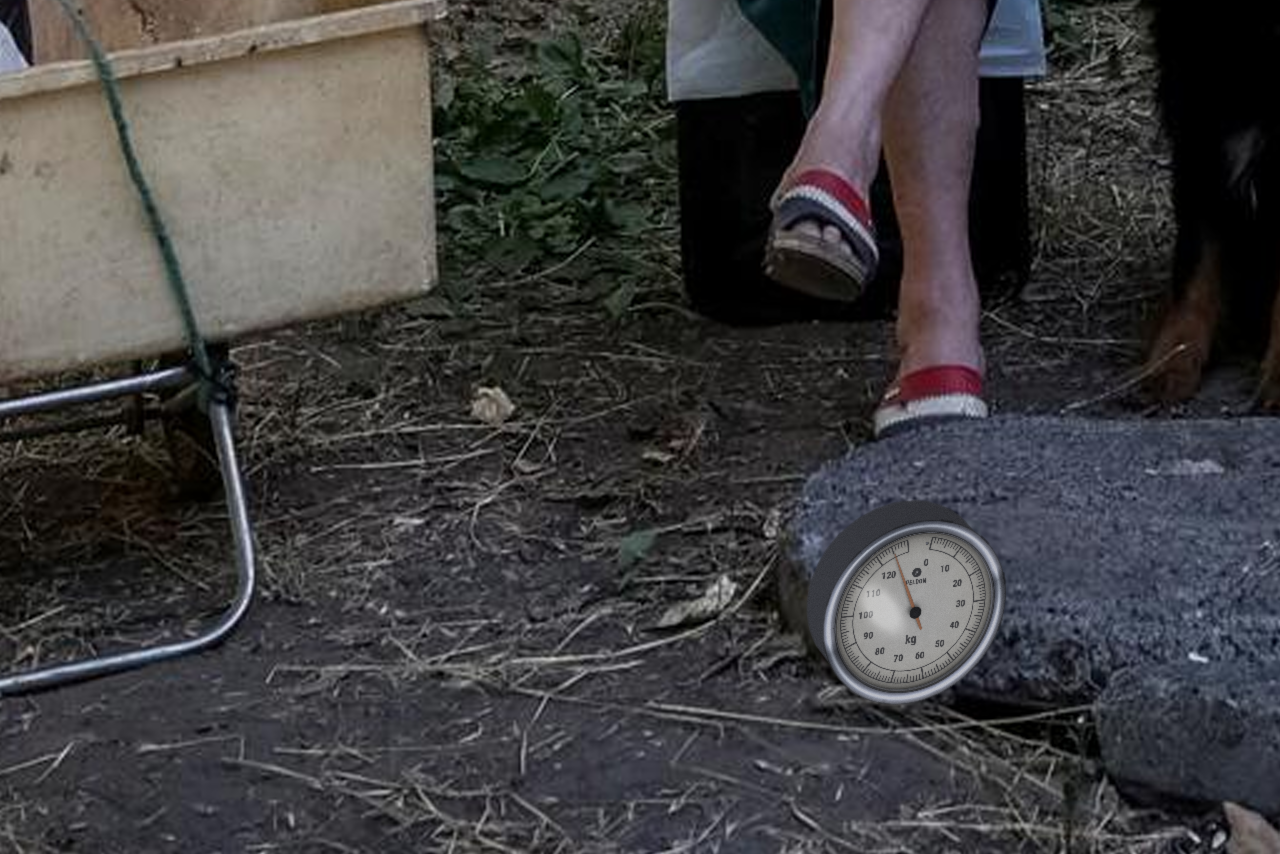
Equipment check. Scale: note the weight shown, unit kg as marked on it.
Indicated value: 125 kg
